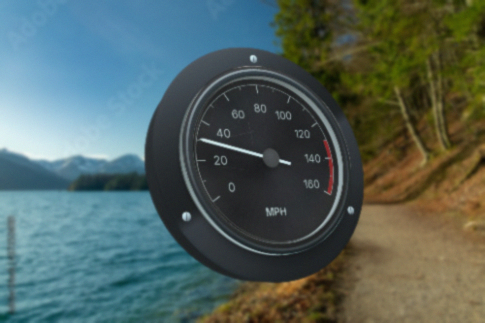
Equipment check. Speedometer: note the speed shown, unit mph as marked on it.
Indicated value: 30 mph
